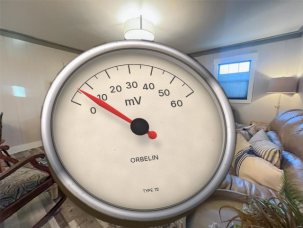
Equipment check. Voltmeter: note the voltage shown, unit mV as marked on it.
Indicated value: 5 mV
